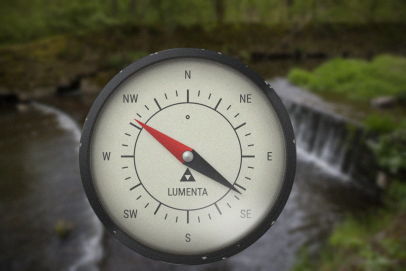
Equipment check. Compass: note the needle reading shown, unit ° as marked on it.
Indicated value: 305 °
